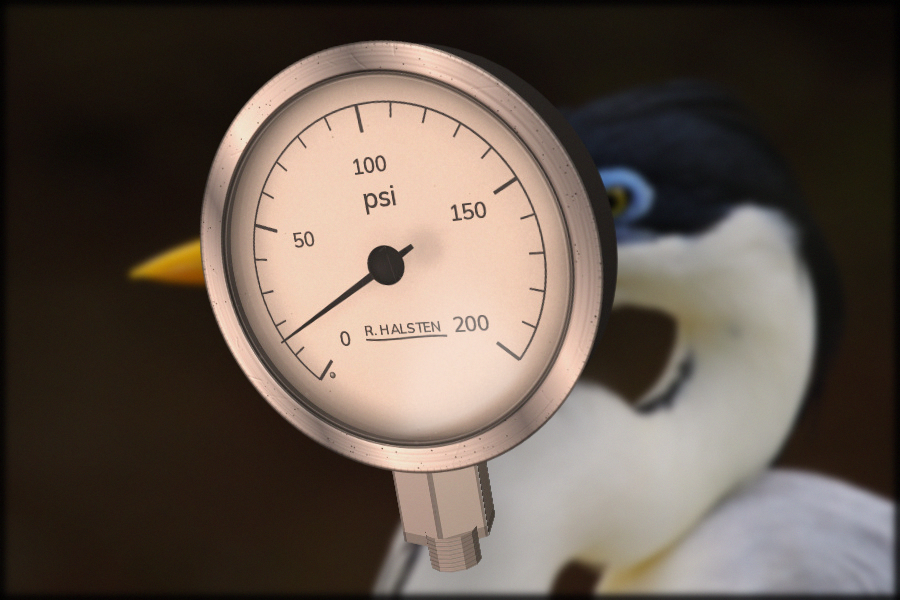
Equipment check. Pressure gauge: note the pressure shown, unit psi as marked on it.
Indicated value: 15 psi
